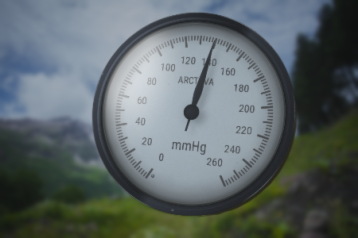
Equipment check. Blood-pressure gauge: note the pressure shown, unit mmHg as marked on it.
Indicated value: 140 mmHg
